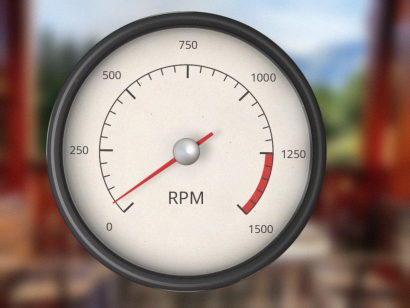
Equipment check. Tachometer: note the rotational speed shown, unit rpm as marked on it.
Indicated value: 50 rpm
